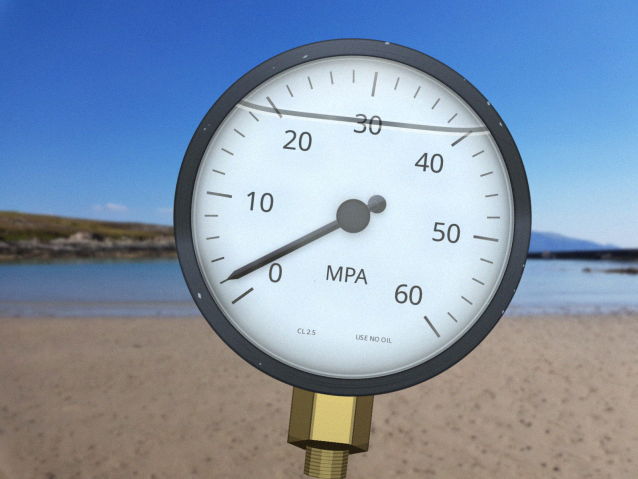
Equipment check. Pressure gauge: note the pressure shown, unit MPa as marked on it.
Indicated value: 2 MPa
